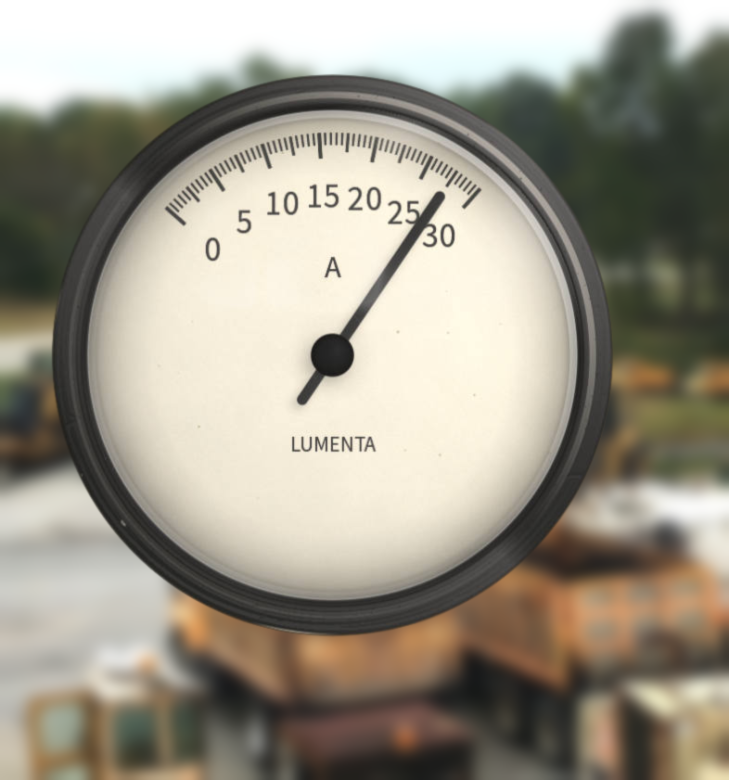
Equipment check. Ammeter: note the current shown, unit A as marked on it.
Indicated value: 27.5 A
